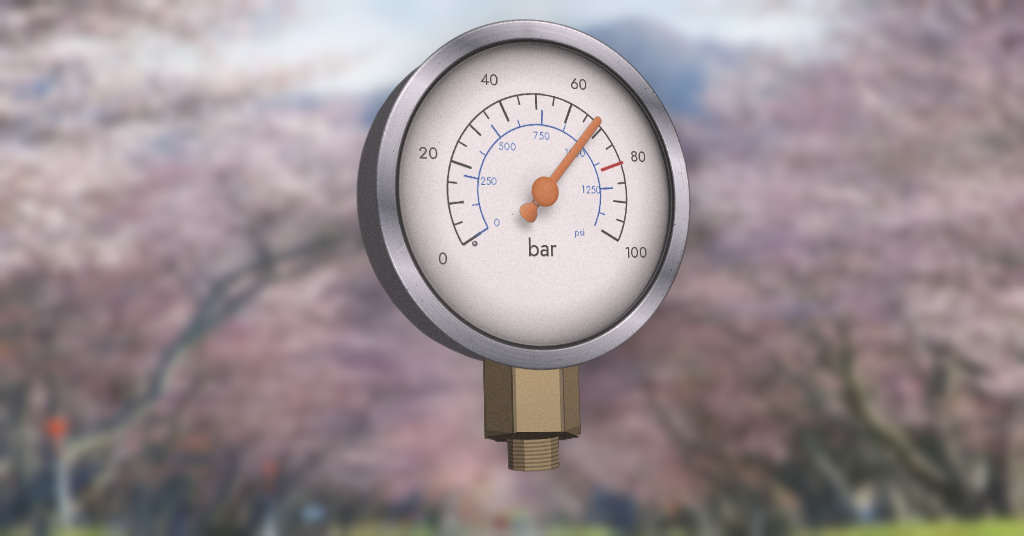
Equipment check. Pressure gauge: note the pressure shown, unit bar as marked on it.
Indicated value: 67.5 bar
